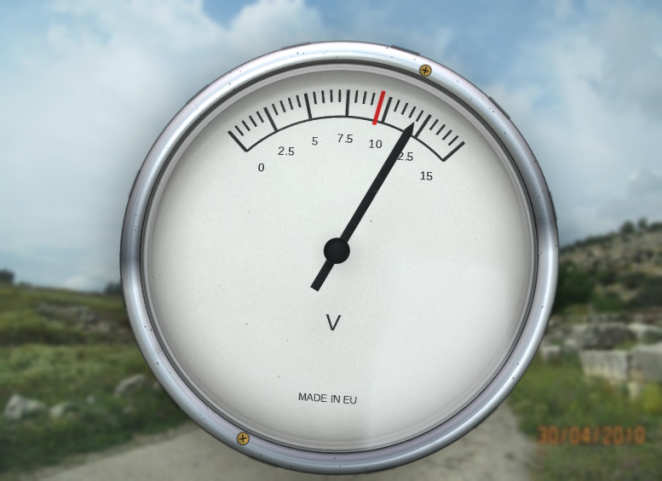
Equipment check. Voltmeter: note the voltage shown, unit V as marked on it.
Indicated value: 12 V
